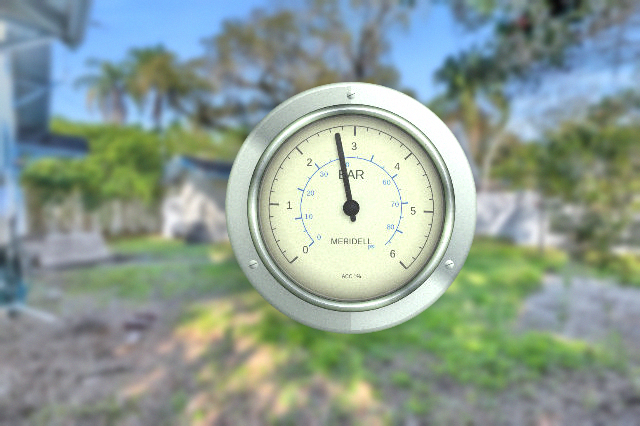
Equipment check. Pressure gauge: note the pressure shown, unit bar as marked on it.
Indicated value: 2.7 bar
